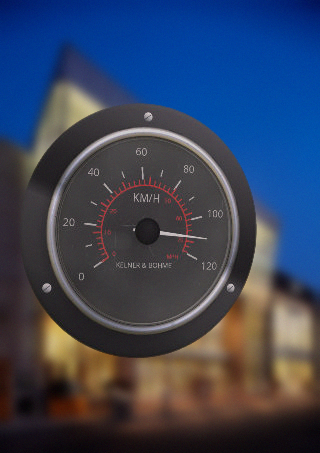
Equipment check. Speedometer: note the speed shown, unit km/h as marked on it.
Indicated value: 110 km/h
